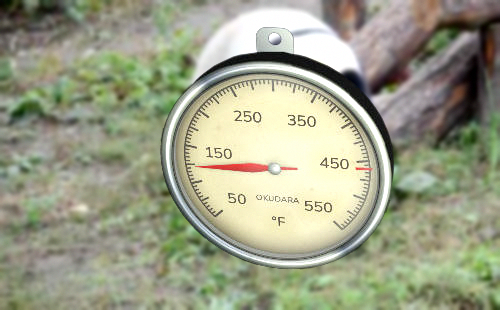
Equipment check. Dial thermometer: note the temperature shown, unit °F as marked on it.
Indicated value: 125 °F
